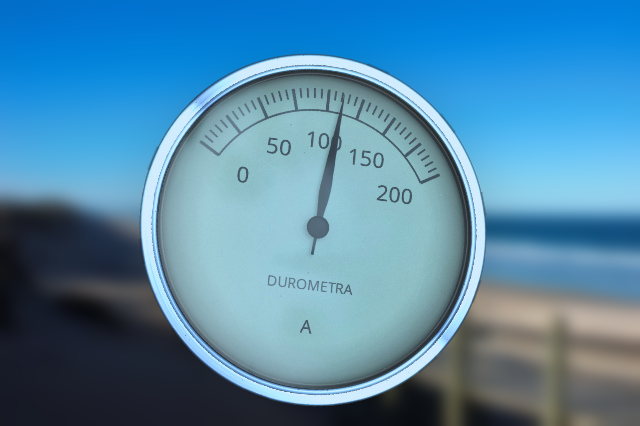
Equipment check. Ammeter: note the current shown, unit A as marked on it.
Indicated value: 110 A
